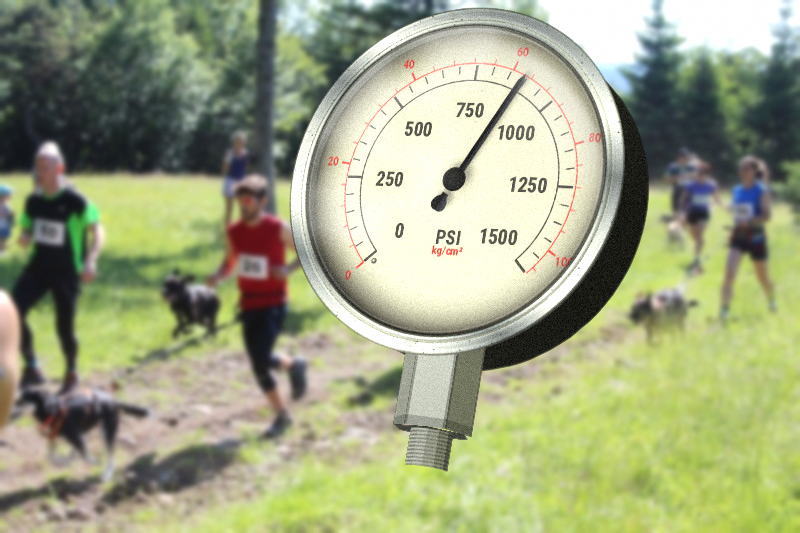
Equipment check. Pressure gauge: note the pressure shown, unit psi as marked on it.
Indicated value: 900 psi
